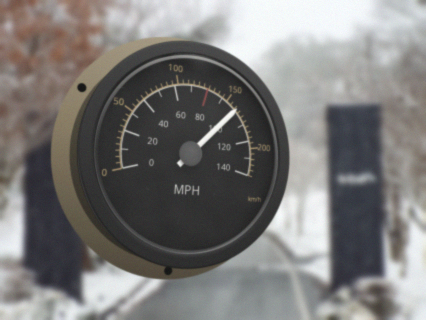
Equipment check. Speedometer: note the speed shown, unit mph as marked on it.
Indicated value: 100 mph
